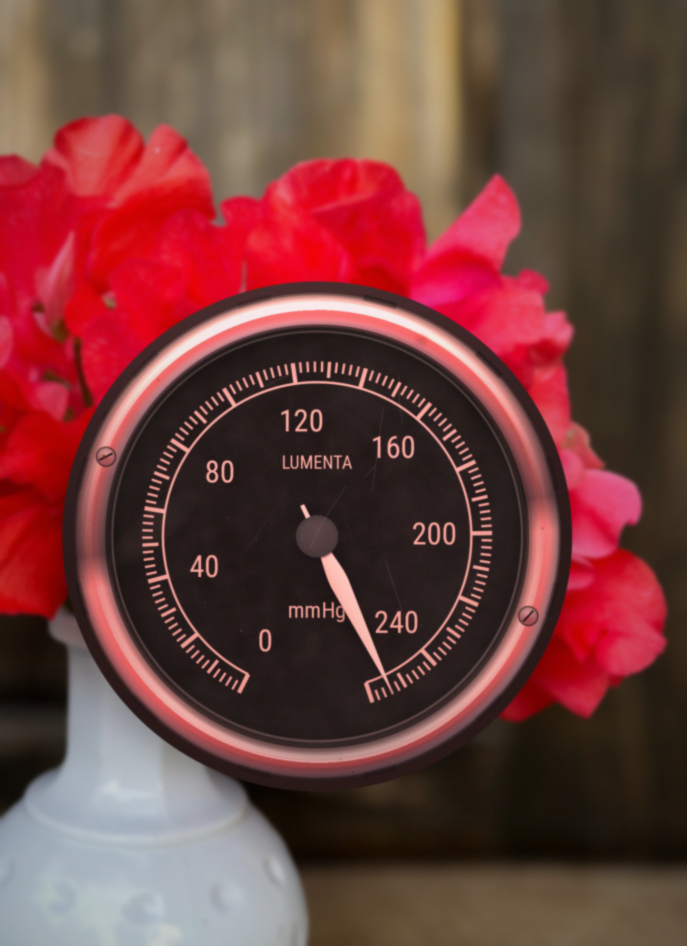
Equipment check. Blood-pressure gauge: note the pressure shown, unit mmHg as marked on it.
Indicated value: 254 mmHg
